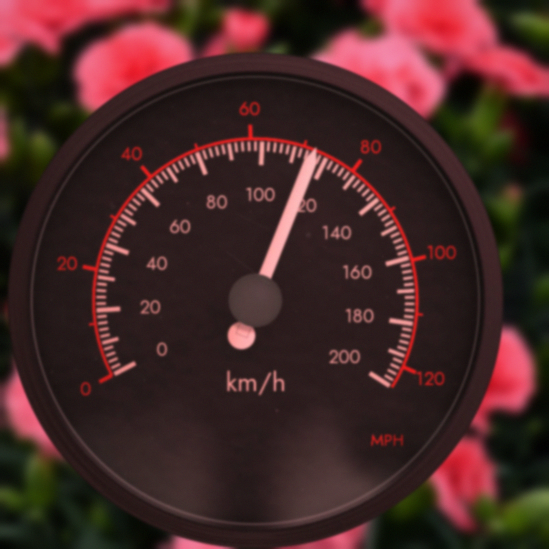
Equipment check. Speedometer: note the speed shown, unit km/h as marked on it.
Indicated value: 116 km/h
